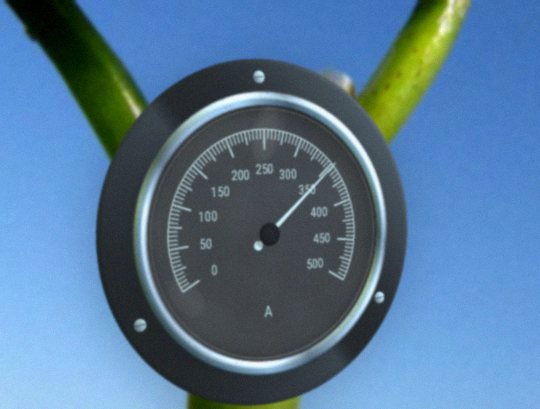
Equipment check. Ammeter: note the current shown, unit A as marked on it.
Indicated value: 350 A
